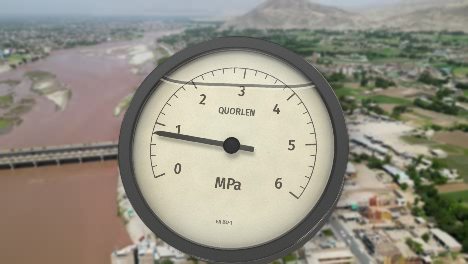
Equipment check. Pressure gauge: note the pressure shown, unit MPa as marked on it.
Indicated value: 0.8 MPa
